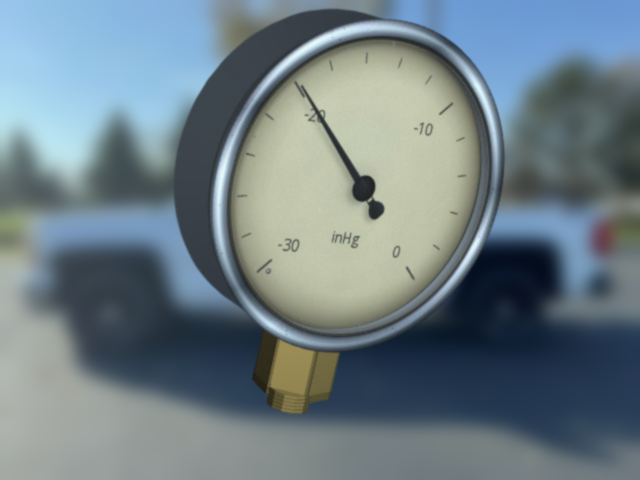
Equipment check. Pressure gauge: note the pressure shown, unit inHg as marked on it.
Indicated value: -20 inHg
